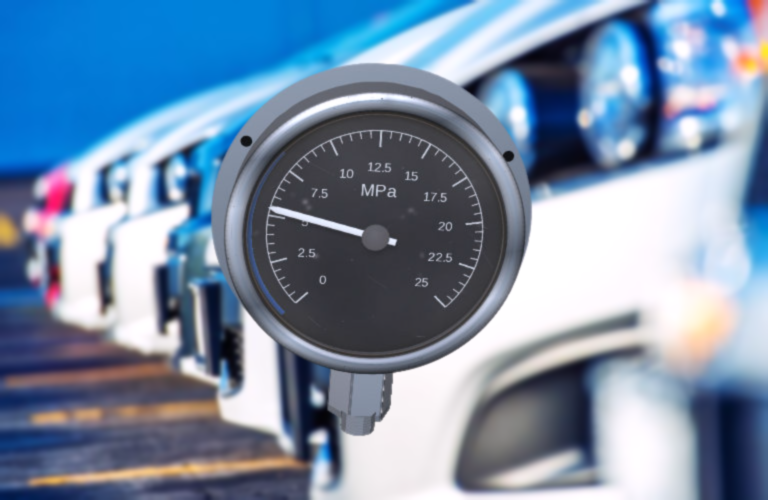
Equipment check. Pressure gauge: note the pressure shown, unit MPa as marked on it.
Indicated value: 5.5 MPa
